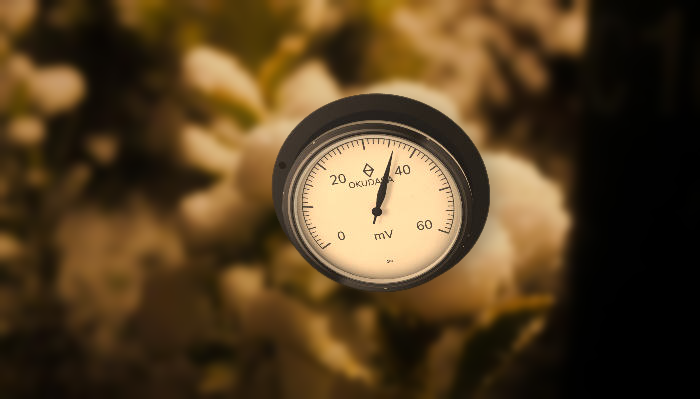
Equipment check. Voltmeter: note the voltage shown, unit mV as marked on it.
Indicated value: 36 mV
